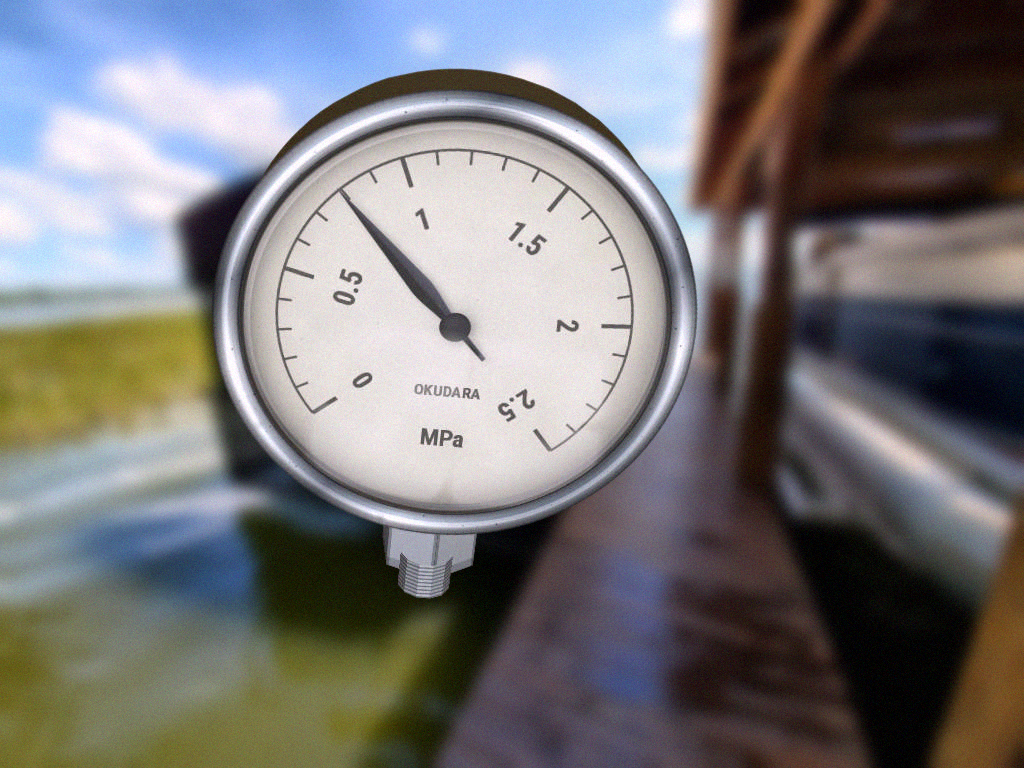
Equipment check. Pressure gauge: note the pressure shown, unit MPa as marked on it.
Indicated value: 0.8 MPa
